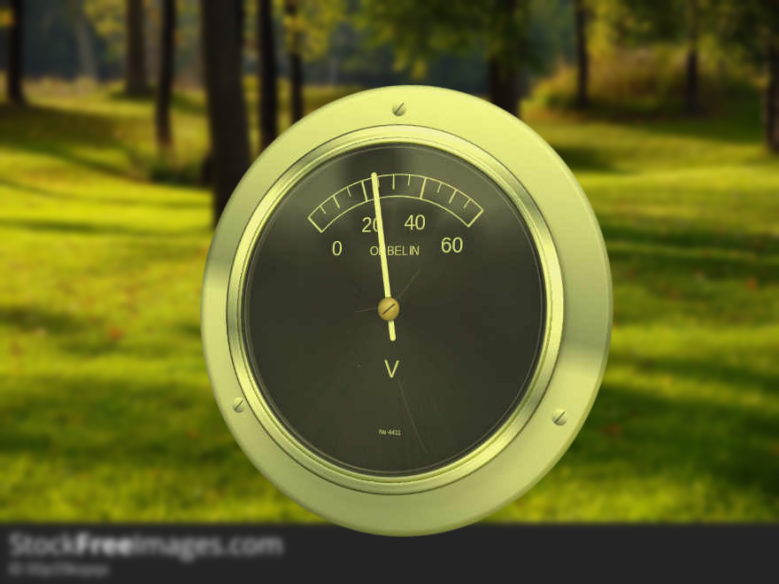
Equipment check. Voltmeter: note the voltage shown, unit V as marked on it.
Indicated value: 25 V
